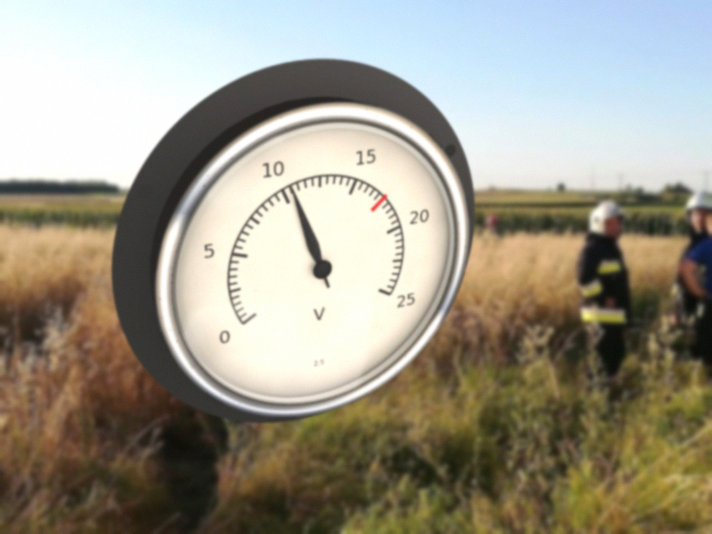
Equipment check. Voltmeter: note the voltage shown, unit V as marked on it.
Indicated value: 10.5 V
